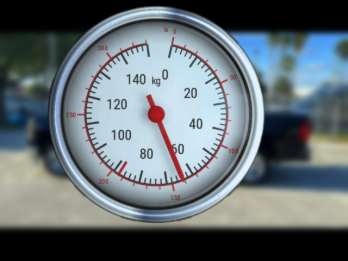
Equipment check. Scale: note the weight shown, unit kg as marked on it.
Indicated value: 64 kg
